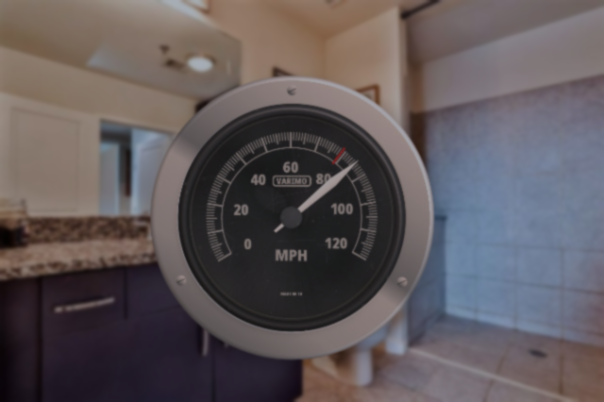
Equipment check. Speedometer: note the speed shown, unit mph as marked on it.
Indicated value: 85 mph
